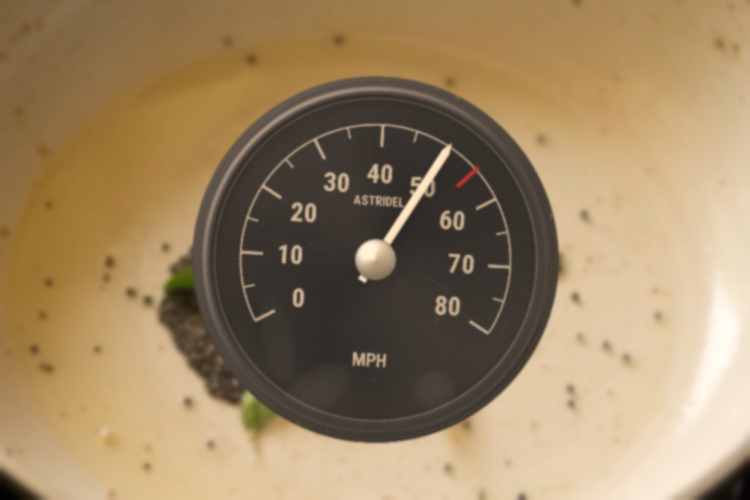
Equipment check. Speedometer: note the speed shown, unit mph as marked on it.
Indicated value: 50 mph
